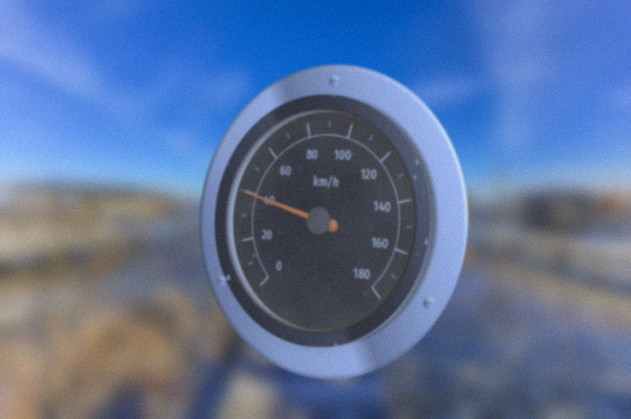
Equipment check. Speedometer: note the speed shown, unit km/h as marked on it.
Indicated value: 40 km/h
